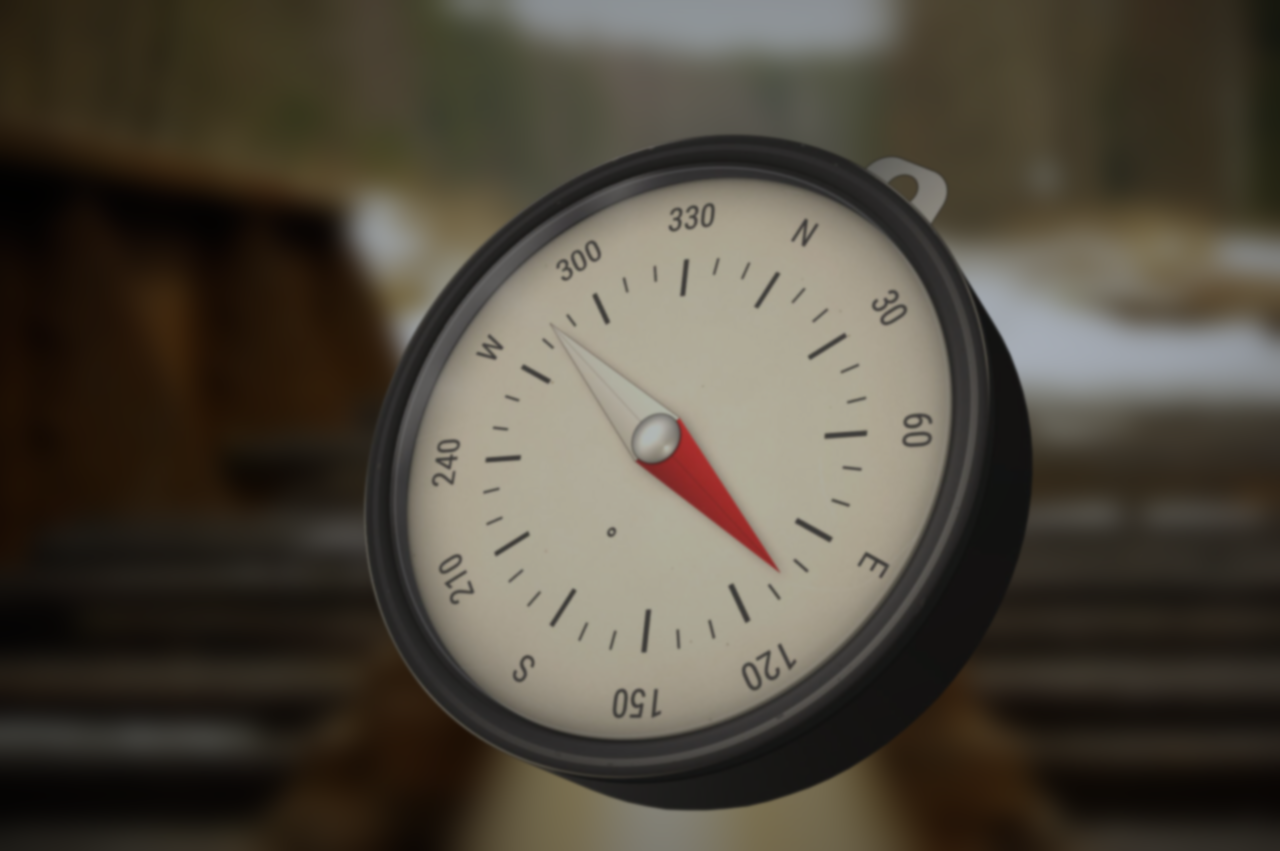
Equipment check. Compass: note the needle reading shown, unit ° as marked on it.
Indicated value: 105 °
